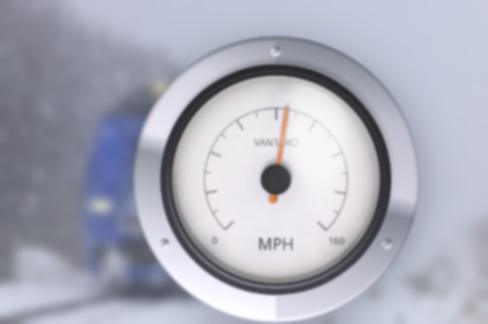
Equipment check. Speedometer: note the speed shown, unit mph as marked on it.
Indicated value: 85 mph
